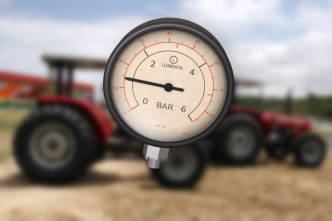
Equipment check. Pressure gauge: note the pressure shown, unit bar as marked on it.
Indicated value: 1 bar
